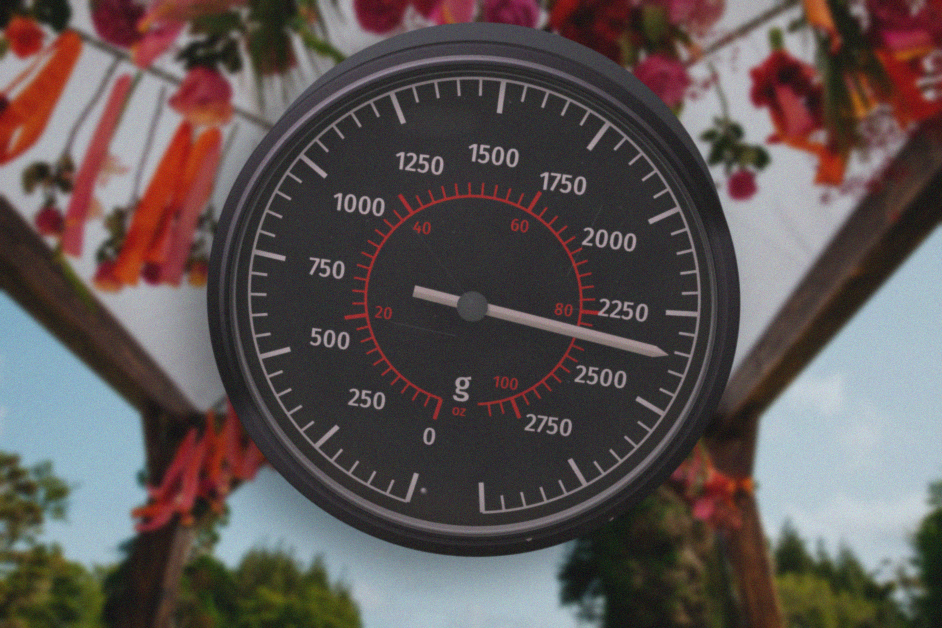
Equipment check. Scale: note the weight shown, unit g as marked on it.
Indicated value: 2350 g
